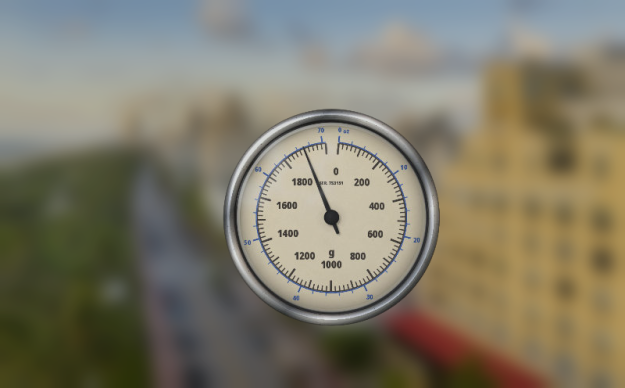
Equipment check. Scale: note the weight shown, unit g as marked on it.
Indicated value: 1900 g
